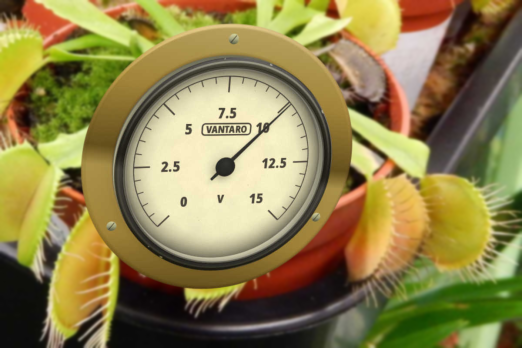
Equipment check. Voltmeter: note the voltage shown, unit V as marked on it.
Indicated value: 10 V
